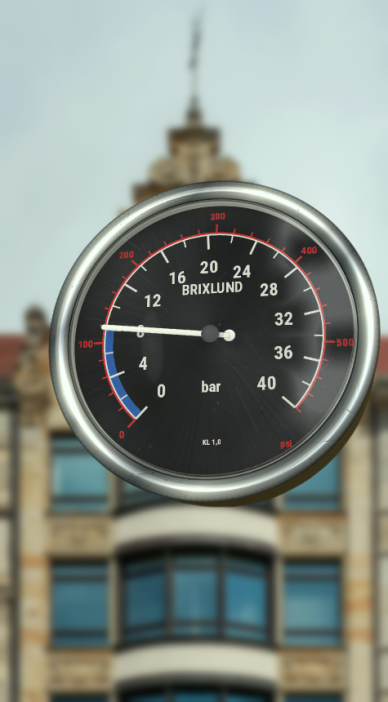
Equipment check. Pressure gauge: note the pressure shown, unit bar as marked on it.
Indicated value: 8 bar
